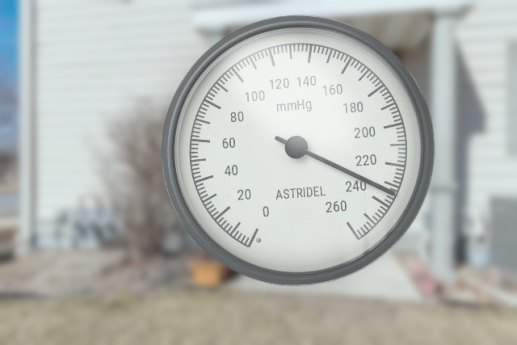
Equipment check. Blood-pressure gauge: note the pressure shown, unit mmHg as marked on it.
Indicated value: 234 mmHg
